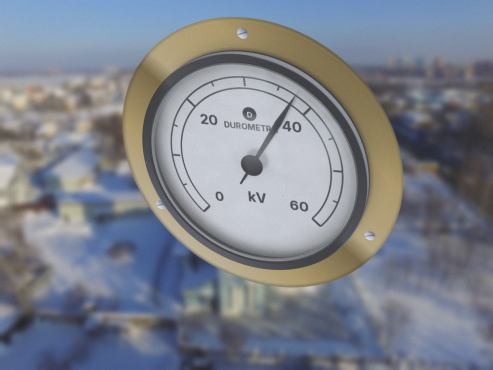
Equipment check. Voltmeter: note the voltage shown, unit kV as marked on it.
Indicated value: 37.5 kV
